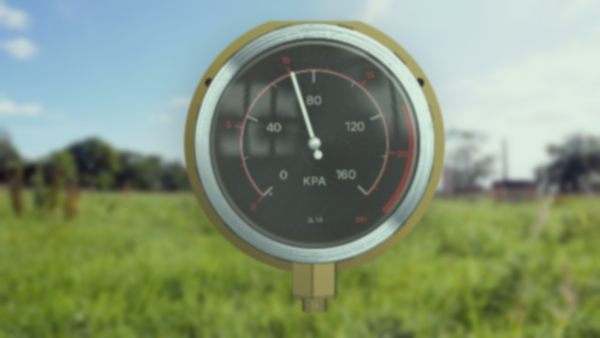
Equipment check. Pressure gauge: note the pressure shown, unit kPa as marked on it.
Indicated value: 70 kPa
